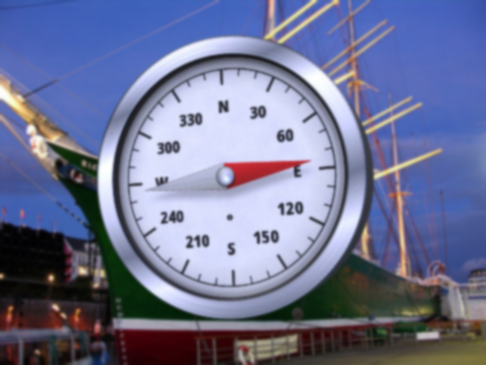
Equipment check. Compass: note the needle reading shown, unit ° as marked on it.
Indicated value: 85 °
